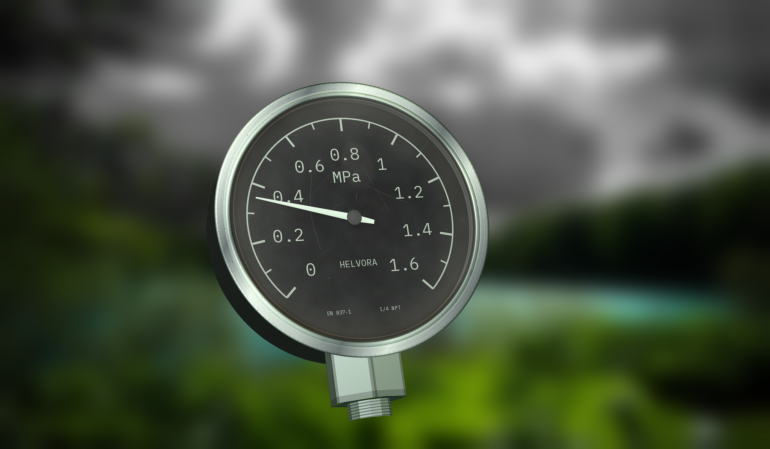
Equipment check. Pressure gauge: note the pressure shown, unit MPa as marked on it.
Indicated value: 0.35 MPa
